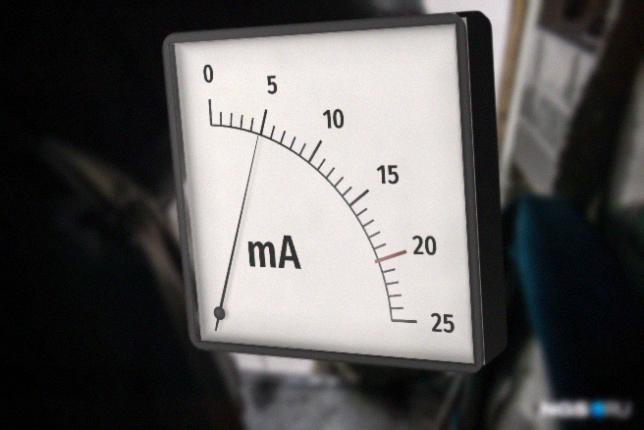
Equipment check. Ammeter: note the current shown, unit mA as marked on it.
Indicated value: 5 mA
